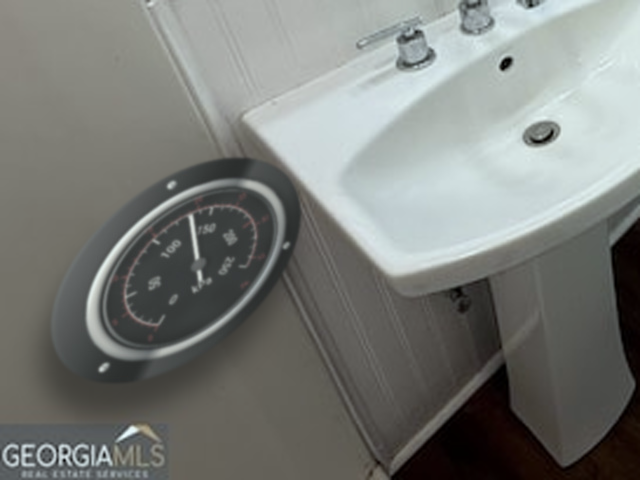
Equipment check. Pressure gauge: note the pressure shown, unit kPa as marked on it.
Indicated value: 130 kPa
